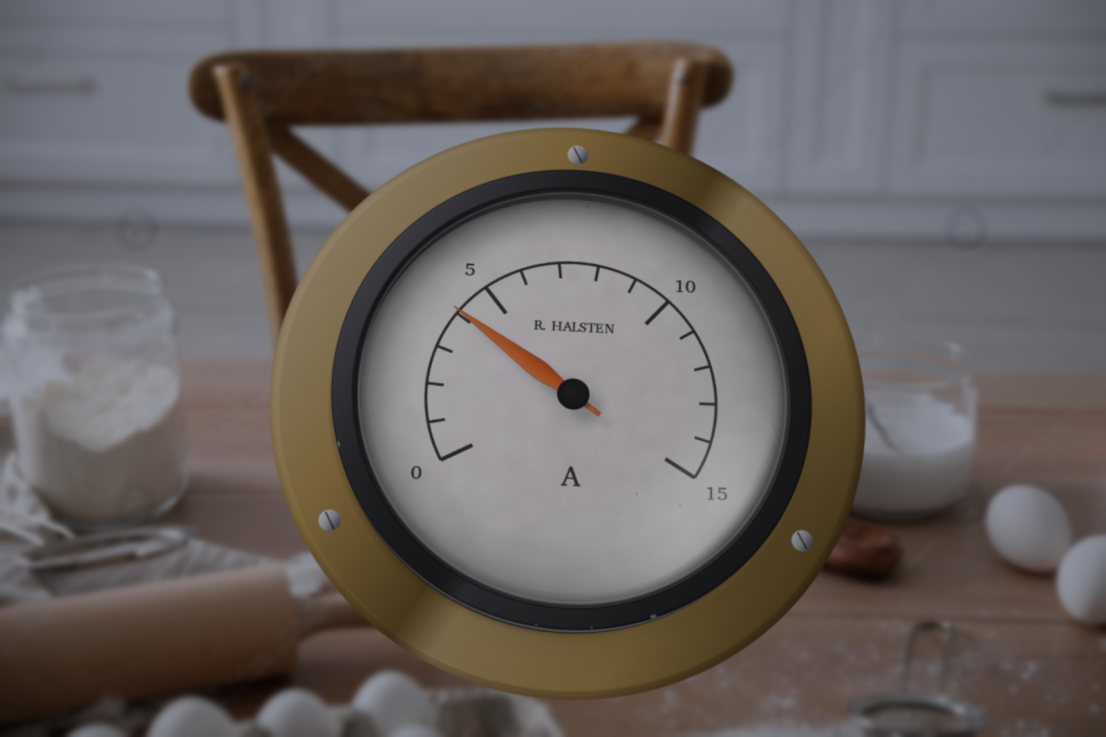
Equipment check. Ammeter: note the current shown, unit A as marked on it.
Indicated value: 4 A
